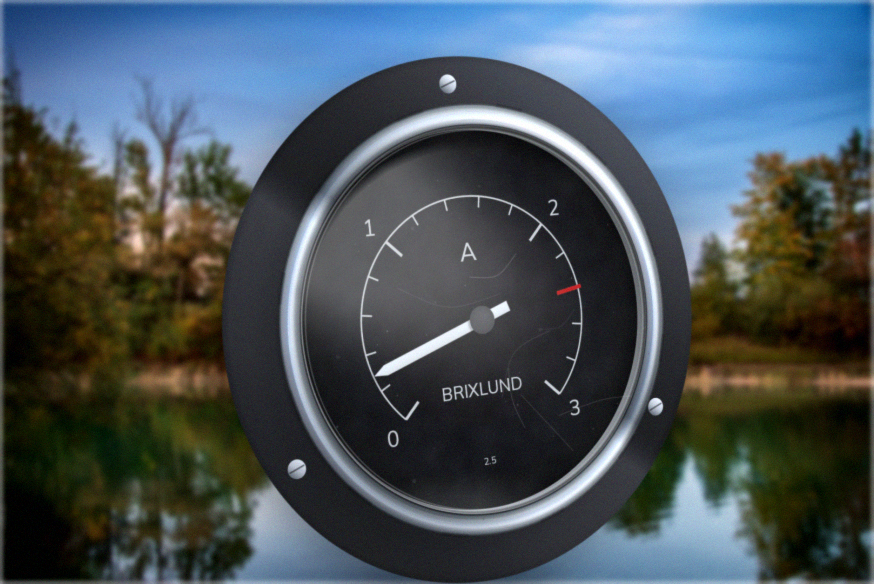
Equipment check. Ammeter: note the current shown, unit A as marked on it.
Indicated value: 0.3 A
